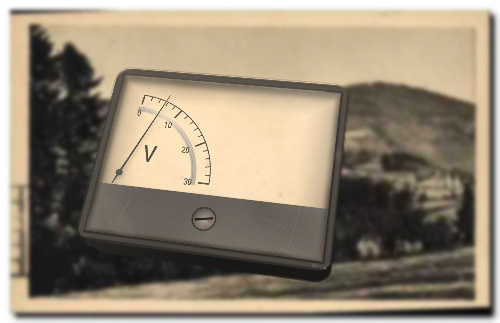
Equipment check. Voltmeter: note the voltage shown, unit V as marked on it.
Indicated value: 6 V
